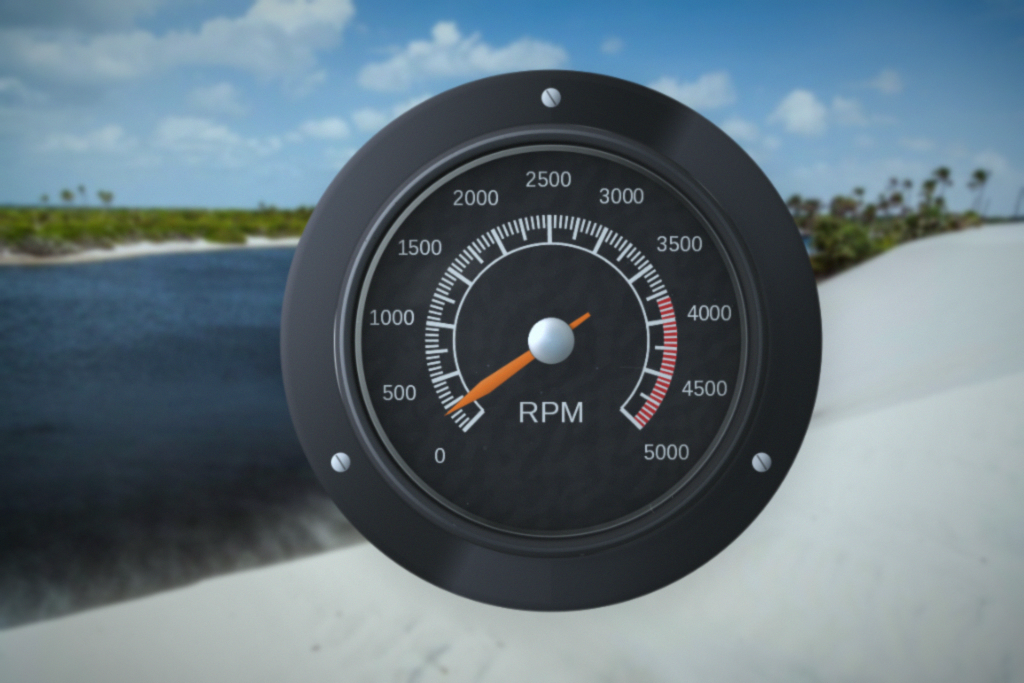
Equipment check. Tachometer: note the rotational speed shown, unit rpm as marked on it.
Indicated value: 200 rpm
